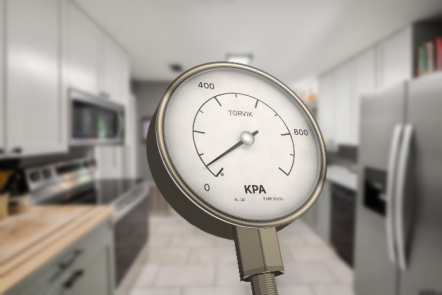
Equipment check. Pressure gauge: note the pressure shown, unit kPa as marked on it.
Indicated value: 50 kPa
